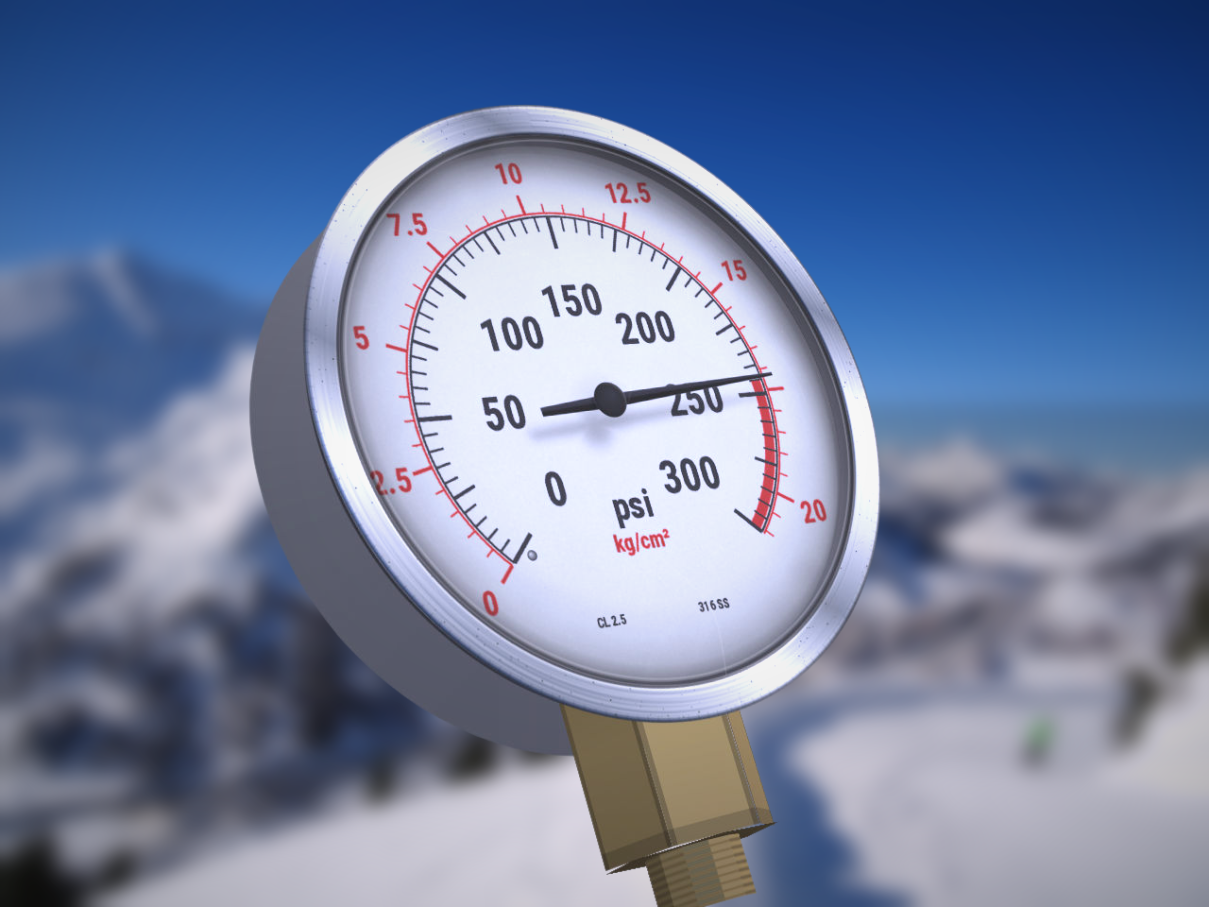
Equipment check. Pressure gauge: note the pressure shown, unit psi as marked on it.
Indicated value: 245 psi
